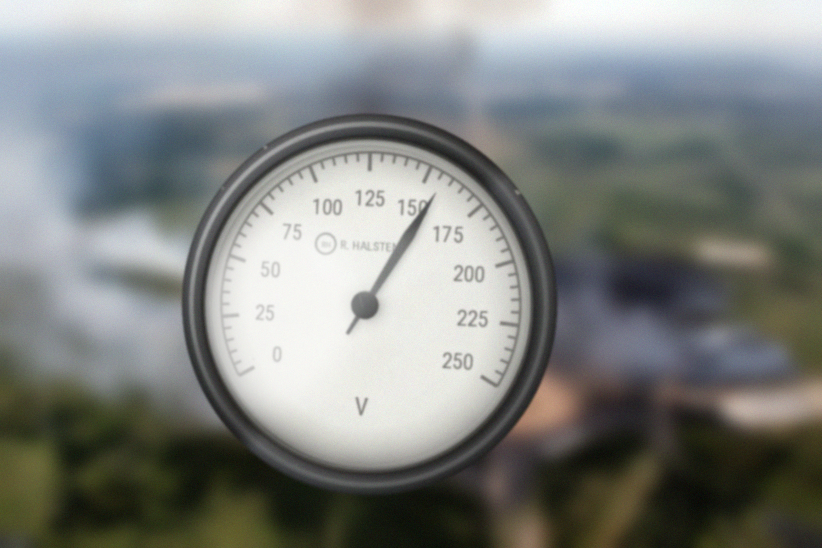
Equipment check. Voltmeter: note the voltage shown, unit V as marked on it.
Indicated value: 157.5 V
